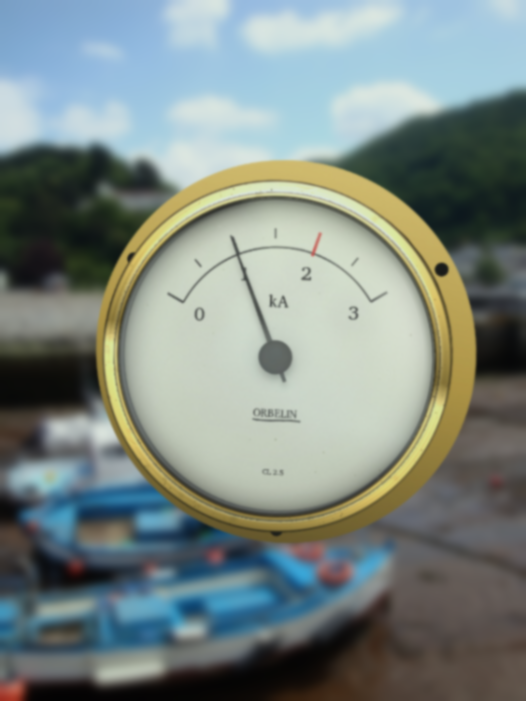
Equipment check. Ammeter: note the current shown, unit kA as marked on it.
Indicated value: 1 kA
